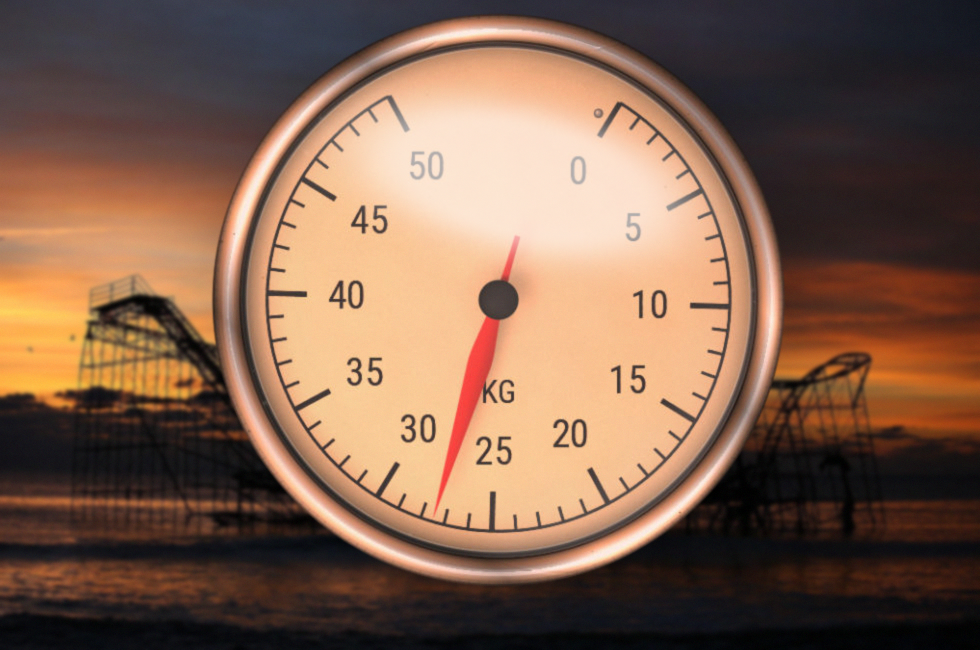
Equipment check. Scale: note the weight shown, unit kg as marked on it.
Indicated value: 27.5 kg
